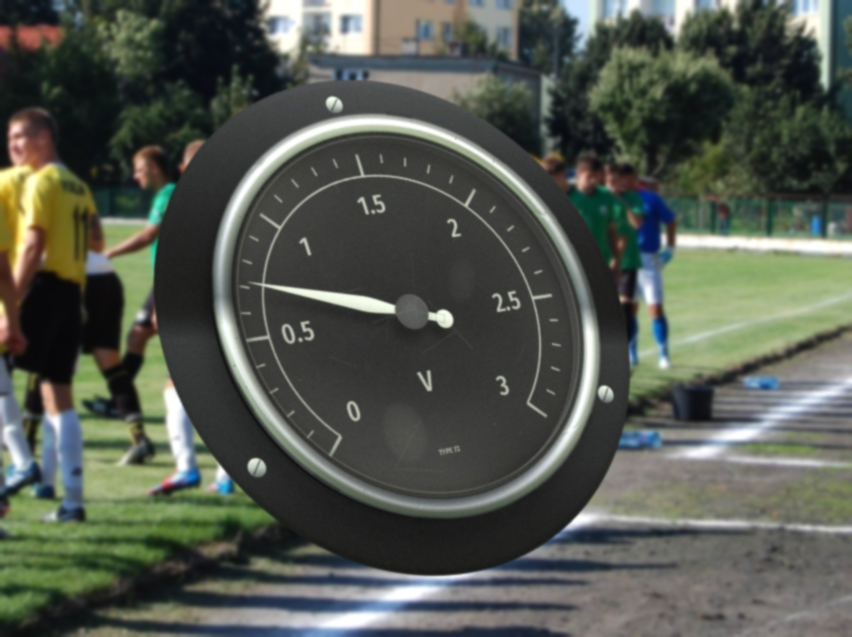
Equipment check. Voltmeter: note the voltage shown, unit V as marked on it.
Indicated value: 0.7 V
